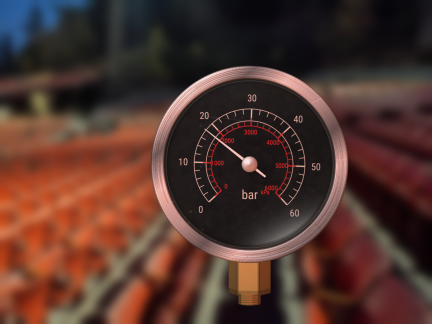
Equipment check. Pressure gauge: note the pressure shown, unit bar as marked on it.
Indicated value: 18 bar
